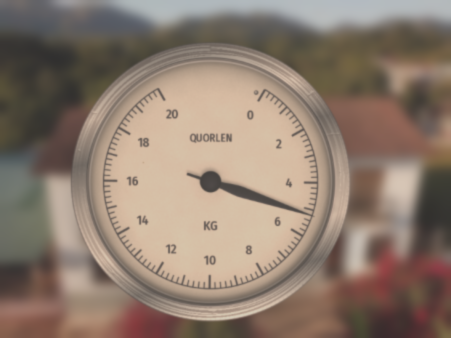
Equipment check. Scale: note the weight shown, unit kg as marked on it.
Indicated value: 5.2 kg
